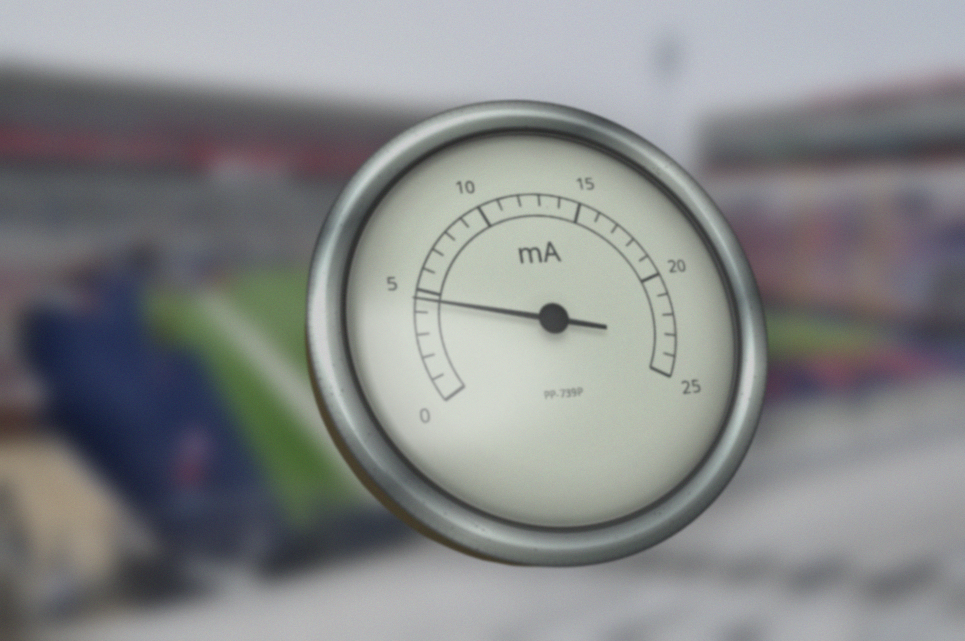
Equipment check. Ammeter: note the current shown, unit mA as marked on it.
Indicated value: 4.5 mA
